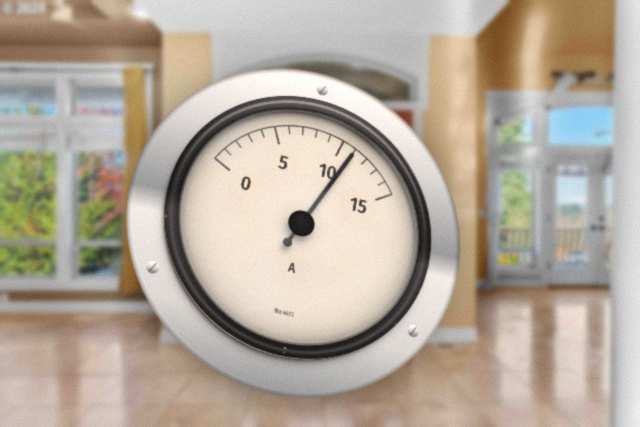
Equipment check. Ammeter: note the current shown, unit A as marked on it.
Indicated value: 11 A
